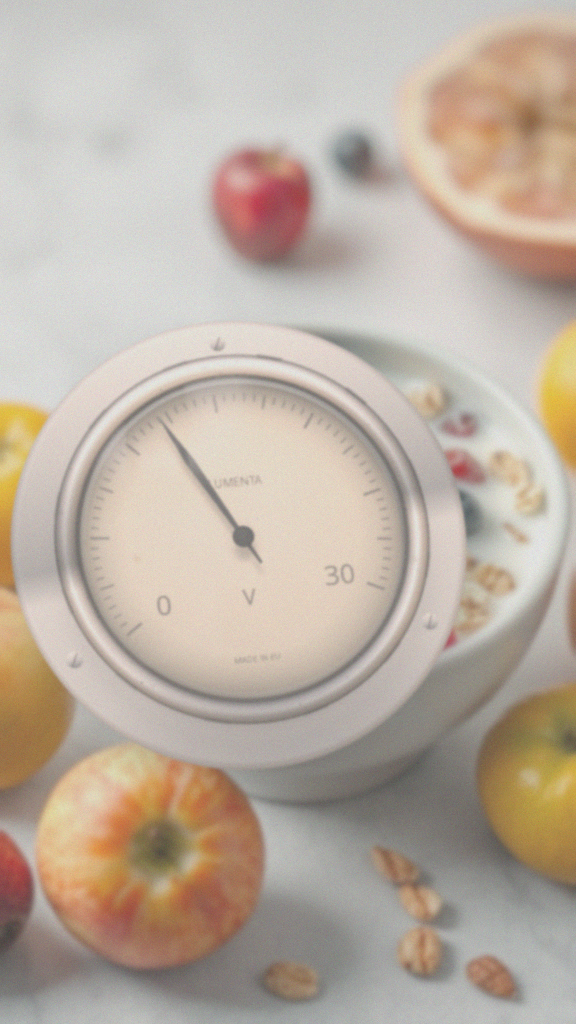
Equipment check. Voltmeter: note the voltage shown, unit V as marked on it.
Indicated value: 12 V
